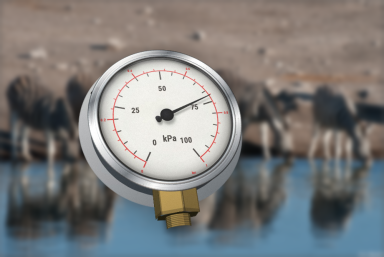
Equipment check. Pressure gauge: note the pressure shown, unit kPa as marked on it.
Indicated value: 72.5 kPa
